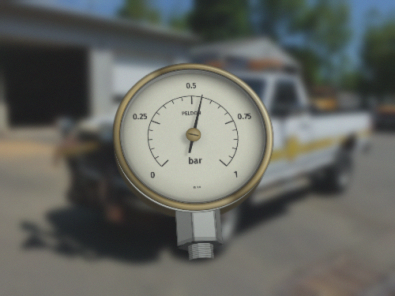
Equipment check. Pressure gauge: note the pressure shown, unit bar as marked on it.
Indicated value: 0.55 bar
